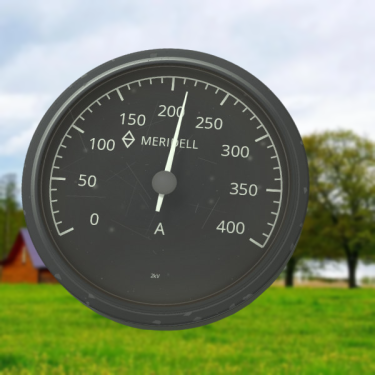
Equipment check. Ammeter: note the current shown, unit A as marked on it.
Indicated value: 215 A
